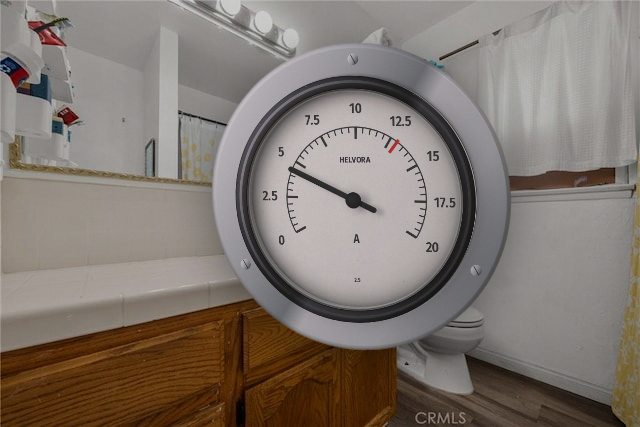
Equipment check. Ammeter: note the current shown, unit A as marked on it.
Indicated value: 4.5 A
